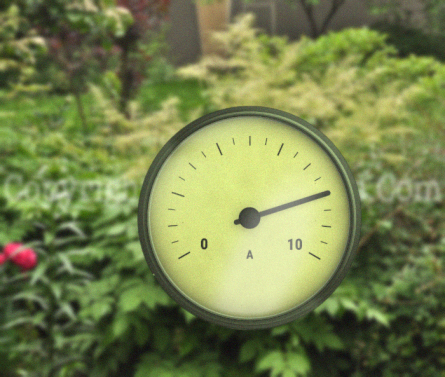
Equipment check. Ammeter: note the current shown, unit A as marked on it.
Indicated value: 8 A
